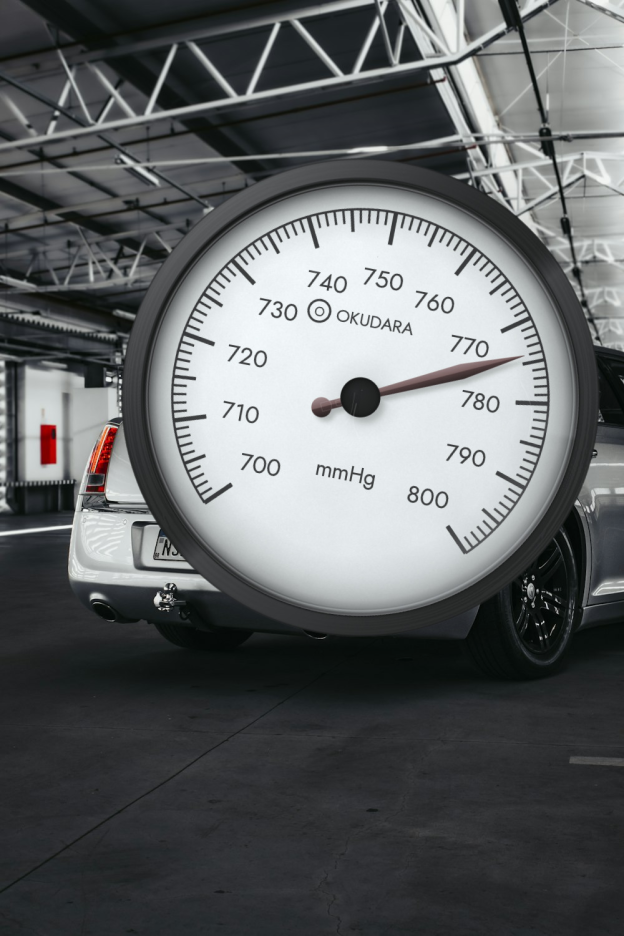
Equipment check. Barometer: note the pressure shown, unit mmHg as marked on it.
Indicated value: 774 mmHg
